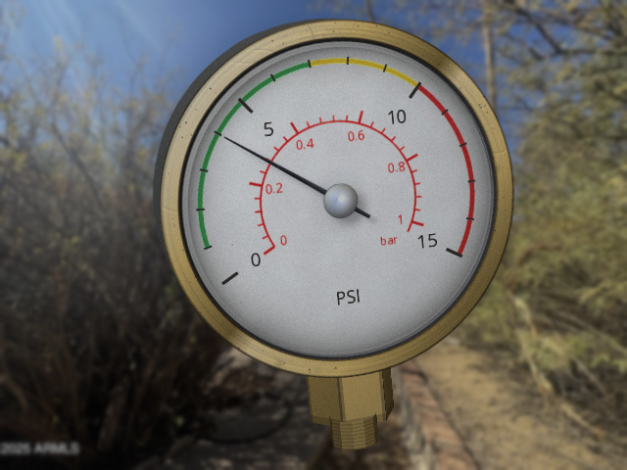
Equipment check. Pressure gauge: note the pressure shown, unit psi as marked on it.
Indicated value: 4 psi
